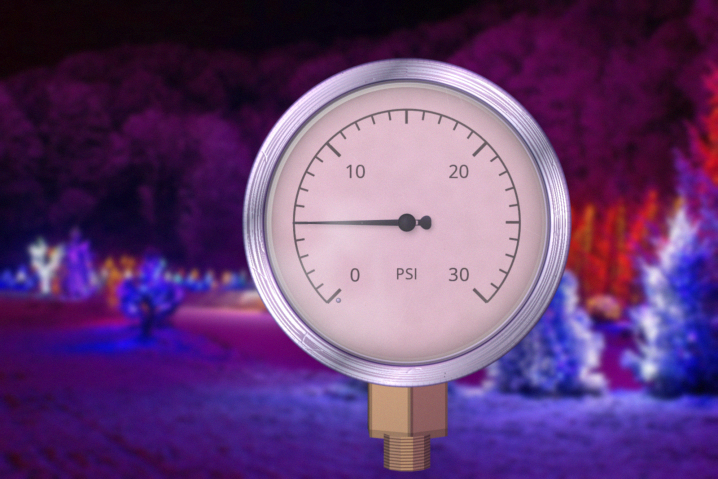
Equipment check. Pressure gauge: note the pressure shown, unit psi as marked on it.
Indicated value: 5 psi
